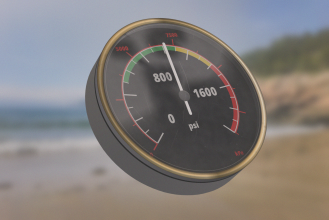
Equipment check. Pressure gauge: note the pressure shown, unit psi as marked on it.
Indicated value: 1000 psi
